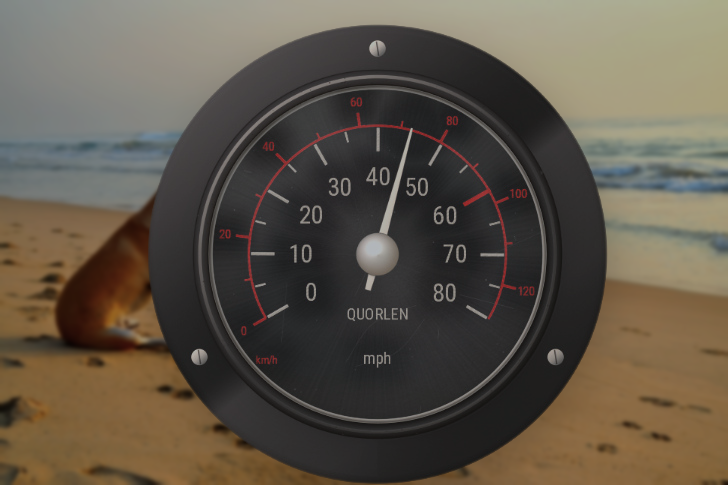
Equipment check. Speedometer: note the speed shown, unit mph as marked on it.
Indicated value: 45 mph
